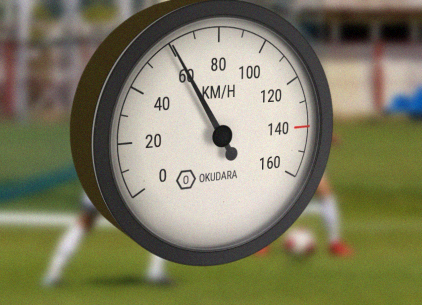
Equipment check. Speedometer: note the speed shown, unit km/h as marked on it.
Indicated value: 60 km/h
